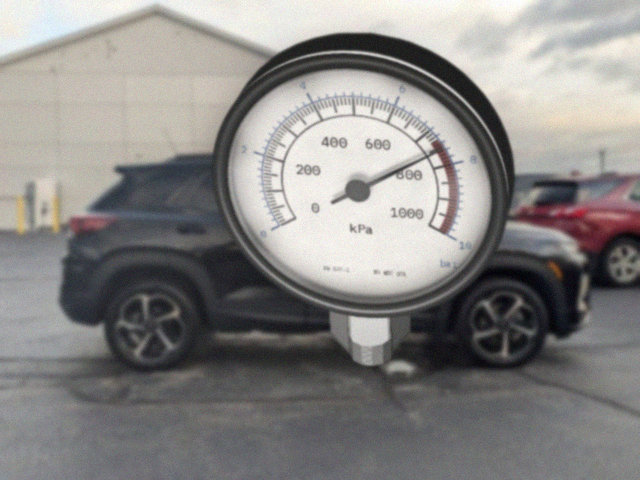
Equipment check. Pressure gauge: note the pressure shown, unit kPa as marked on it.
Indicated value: 750 kPa
